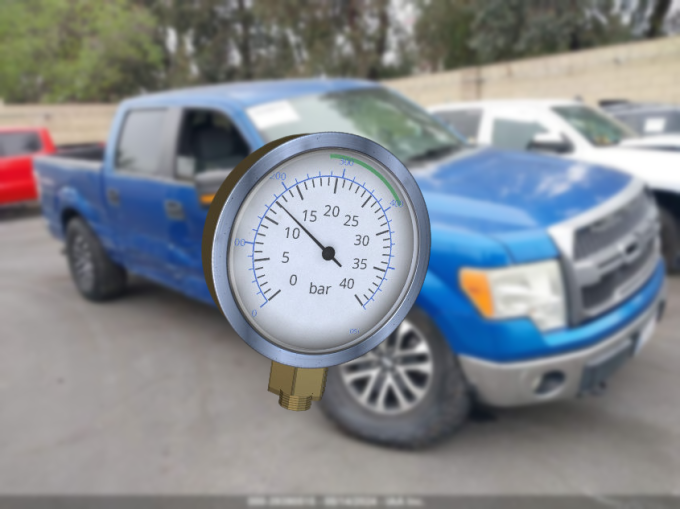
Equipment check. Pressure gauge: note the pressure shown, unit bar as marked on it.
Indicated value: 12 bar
